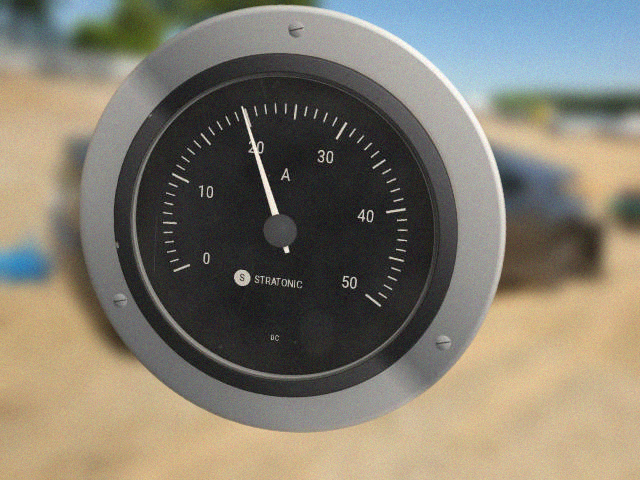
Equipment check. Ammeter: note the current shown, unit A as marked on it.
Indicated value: 20 A
